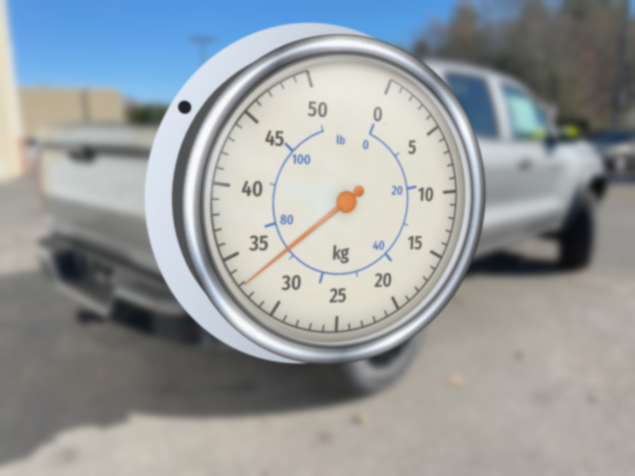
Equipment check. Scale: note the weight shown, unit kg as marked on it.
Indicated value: 33 kg
